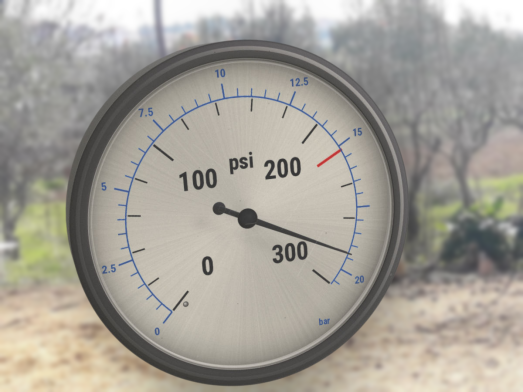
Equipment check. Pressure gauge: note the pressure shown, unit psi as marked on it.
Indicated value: 280 psi
